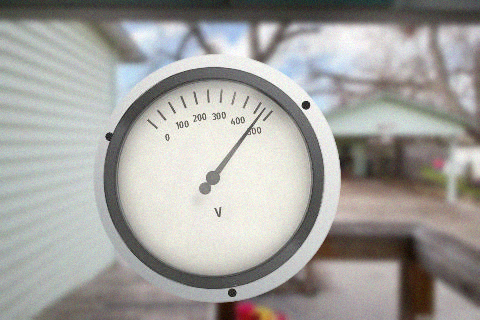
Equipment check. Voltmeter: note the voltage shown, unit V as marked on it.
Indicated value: 475 V
